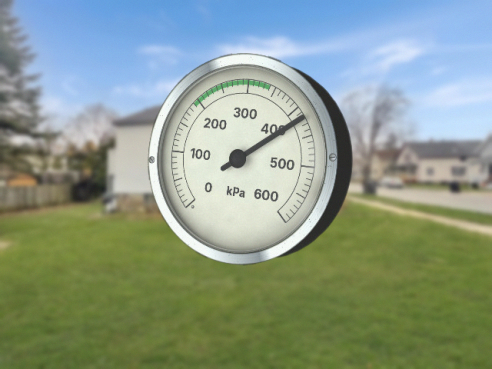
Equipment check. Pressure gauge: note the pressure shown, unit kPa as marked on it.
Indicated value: 420 kPa
